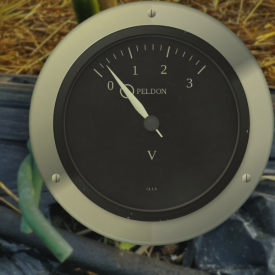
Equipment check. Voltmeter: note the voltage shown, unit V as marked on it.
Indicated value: 0.3 V
